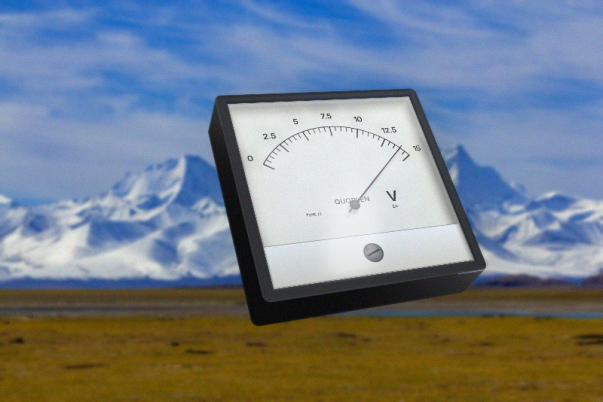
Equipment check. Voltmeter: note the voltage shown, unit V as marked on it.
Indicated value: 14 V
